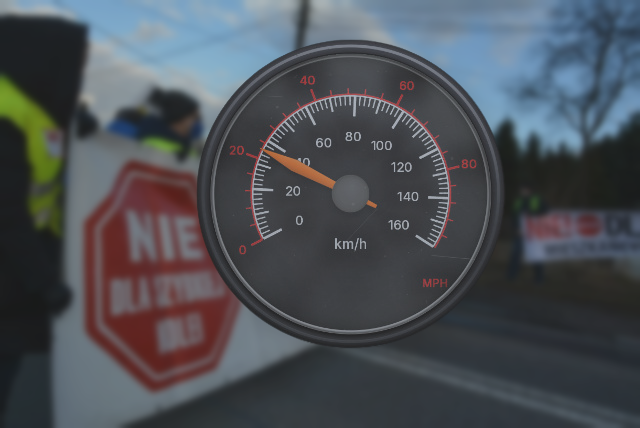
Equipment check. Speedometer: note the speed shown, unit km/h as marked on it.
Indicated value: 36 km/h
